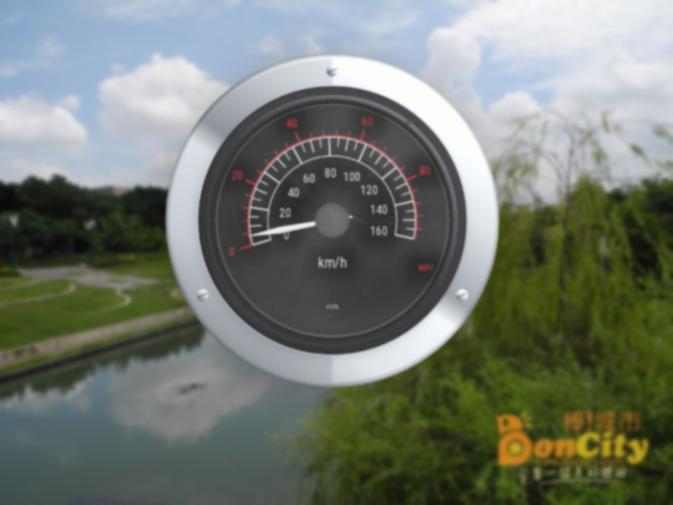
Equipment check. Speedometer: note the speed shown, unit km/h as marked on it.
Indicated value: 5 km/h
